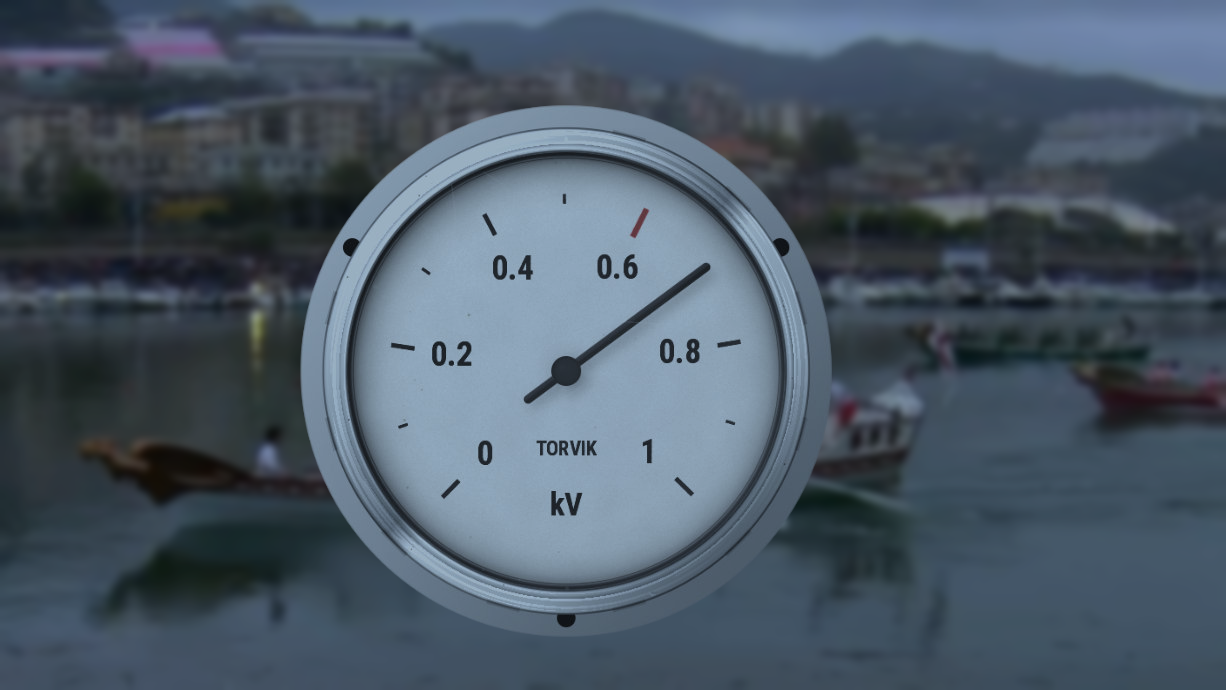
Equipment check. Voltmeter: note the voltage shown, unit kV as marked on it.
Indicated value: 0.7 kV
